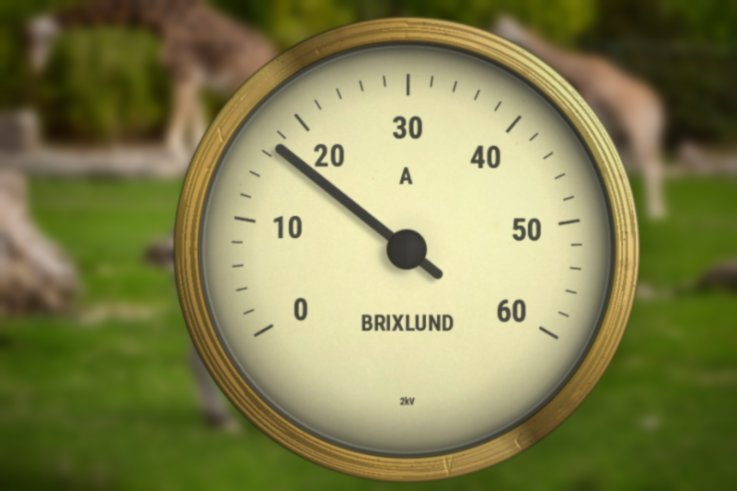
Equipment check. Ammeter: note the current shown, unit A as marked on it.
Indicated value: 17 A
